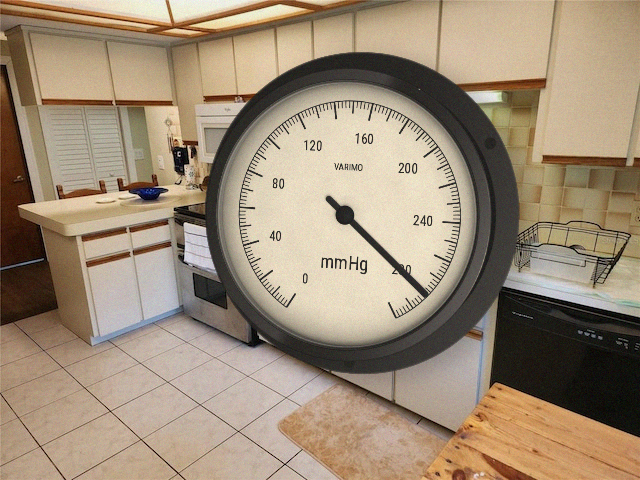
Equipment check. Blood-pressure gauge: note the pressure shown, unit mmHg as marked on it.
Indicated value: 280 mmHg
